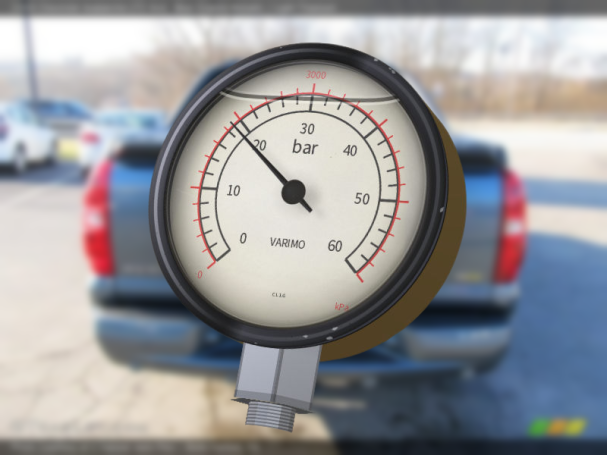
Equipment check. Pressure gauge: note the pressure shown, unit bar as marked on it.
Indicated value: 19 bar
